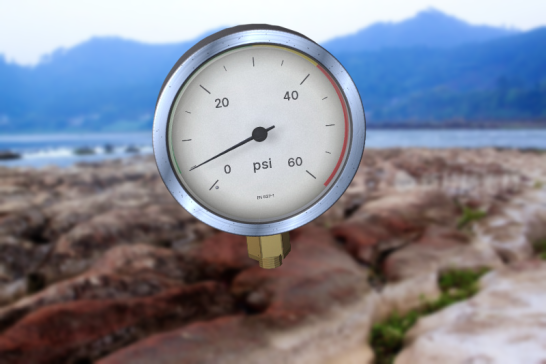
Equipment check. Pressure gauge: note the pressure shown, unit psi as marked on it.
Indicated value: 5 psi
